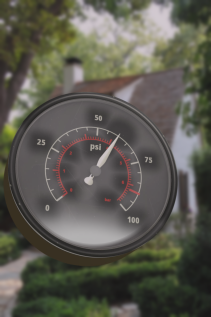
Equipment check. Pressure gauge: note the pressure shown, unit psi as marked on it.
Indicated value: 60 psi
